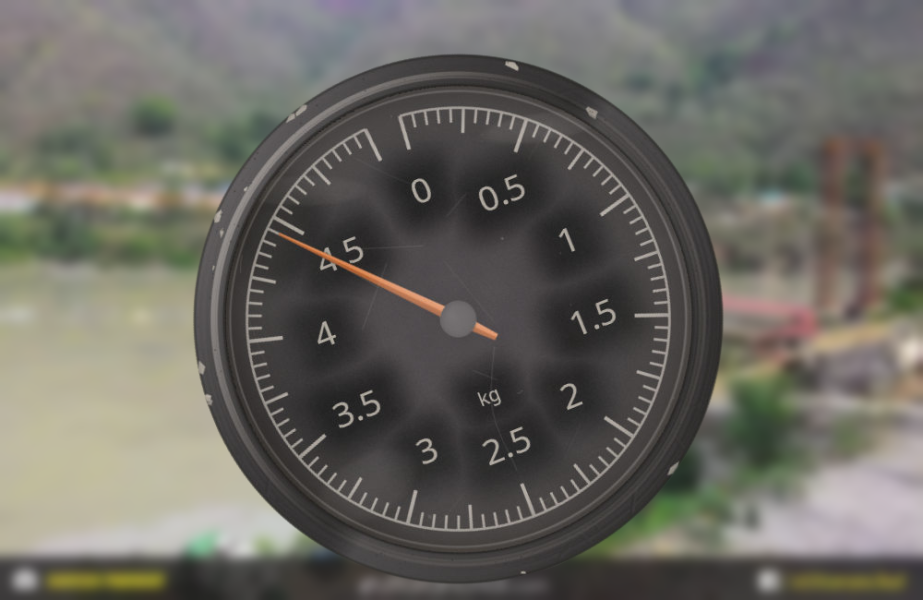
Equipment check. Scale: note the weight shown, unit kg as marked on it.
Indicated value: 4.45 kg
